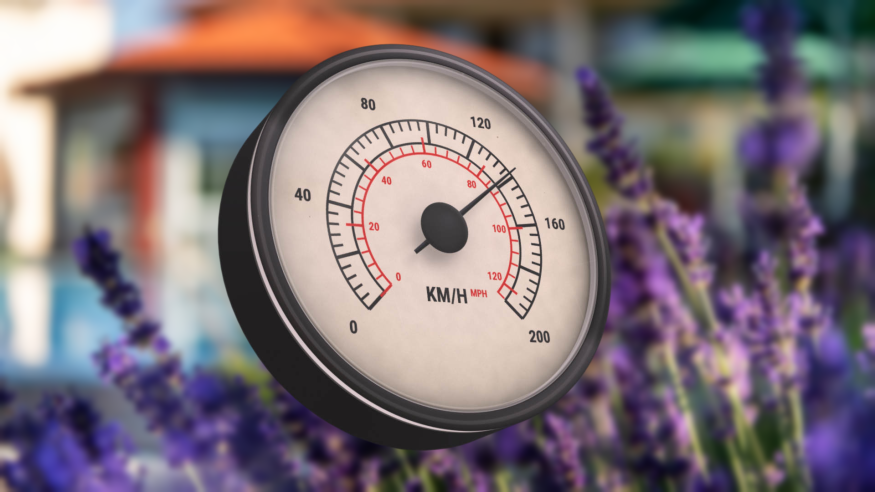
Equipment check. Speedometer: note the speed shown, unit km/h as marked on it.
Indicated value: 138 km/h
